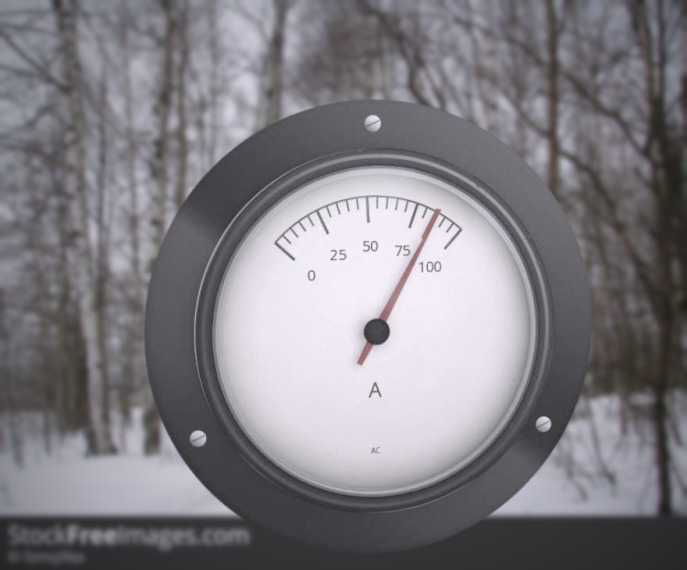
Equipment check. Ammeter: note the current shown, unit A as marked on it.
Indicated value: 85 A
